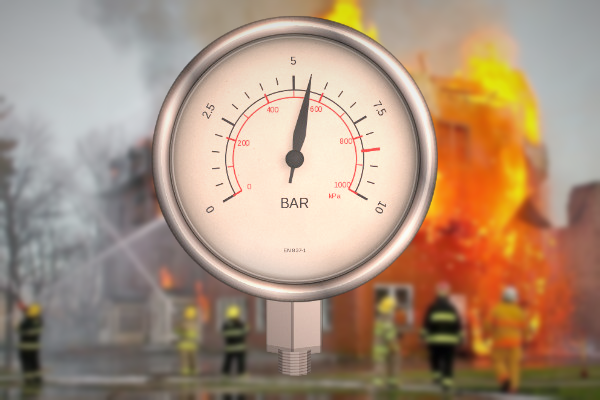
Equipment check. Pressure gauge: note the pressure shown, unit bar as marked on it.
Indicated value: 5.5 bar
